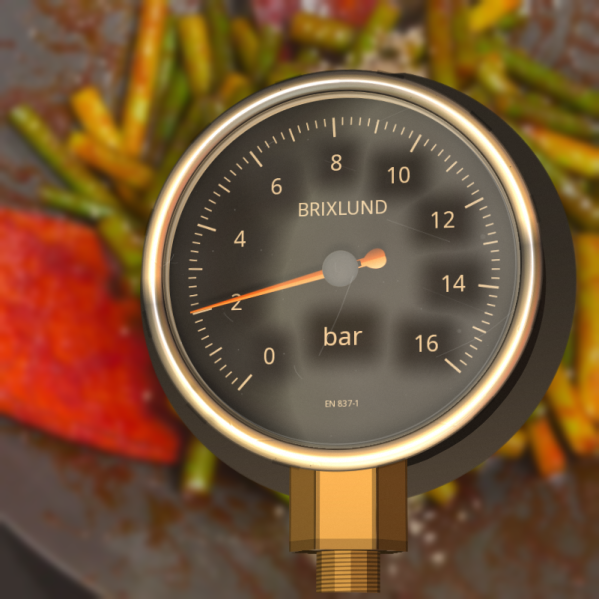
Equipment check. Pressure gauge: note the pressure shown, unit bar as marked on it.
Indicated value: 2 bar
